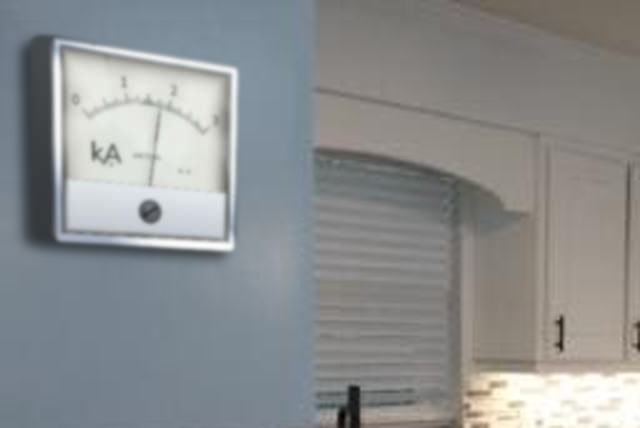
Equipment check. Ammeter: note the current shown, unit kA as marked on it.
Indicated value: 1.75 kA
